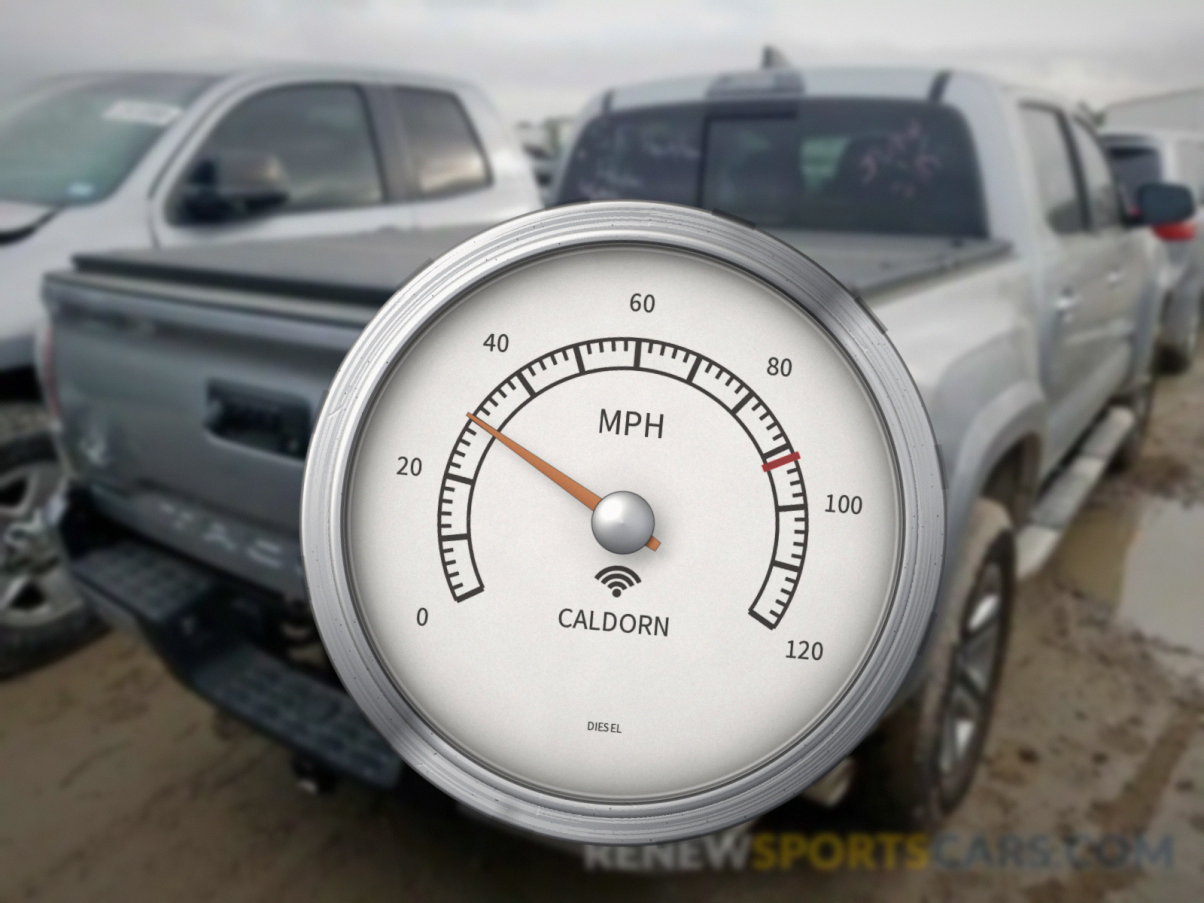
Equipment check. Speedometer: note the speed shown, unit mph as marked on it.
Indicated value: 30 mph
